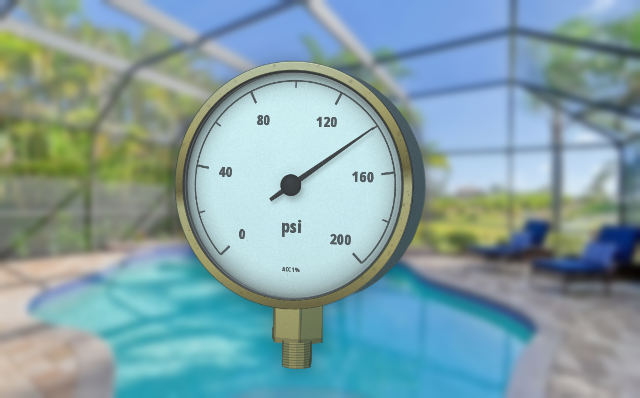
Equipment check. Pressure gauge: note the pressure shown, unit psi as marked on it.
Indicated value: 140 psi
